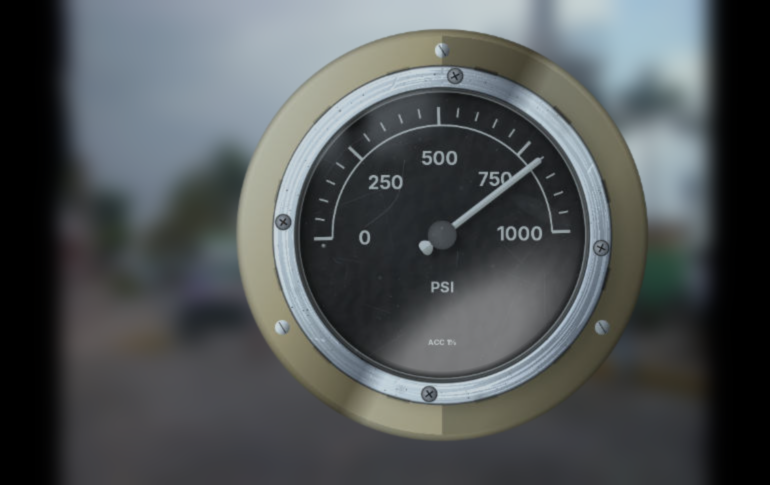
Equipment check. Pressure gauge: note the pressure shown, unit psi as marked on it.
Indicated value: 800 psi
